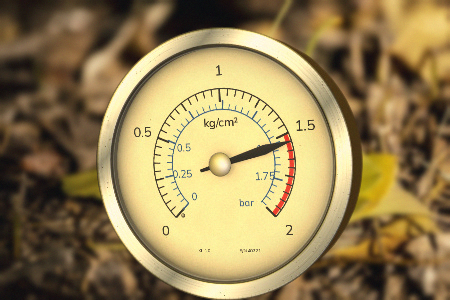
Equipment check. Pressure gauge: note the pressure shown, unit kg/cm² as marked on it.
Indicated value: 1.55 kg/cm²
